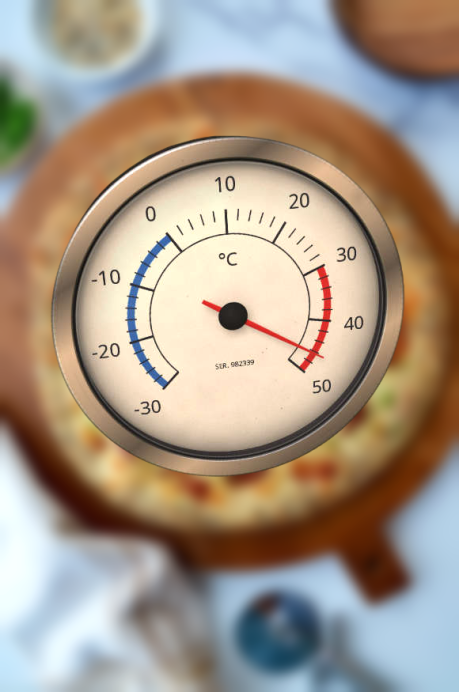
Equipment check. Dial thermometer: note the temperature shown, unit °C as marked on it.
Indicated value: 46 °C
